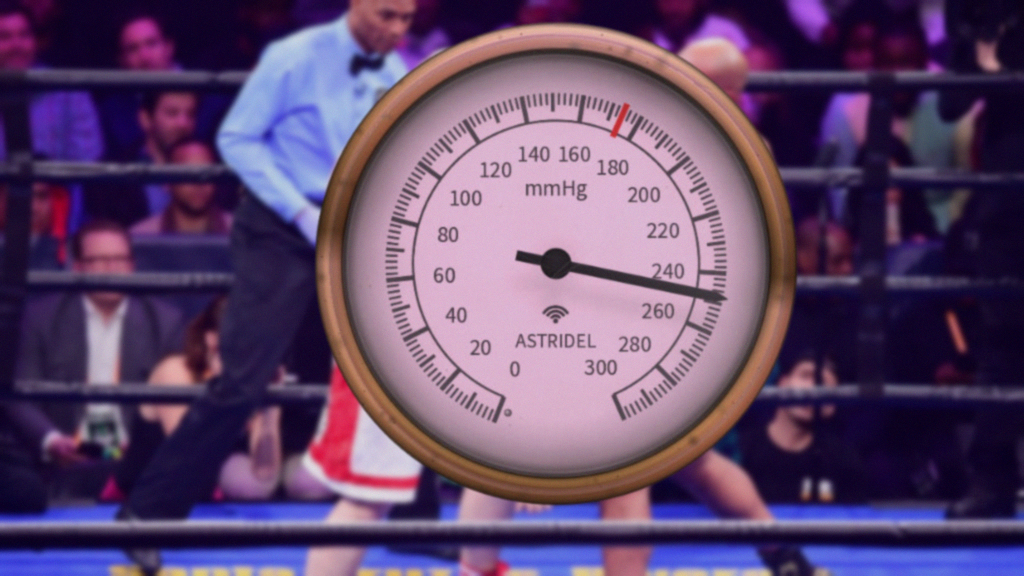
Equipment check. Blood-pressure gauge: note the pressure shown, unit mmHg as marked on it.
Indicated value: 248 mmHg
